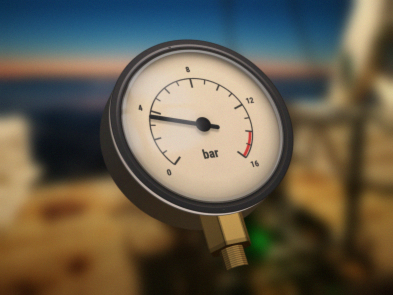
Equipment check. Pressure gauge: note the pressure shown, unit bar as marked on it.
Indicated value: 3.5 bar
